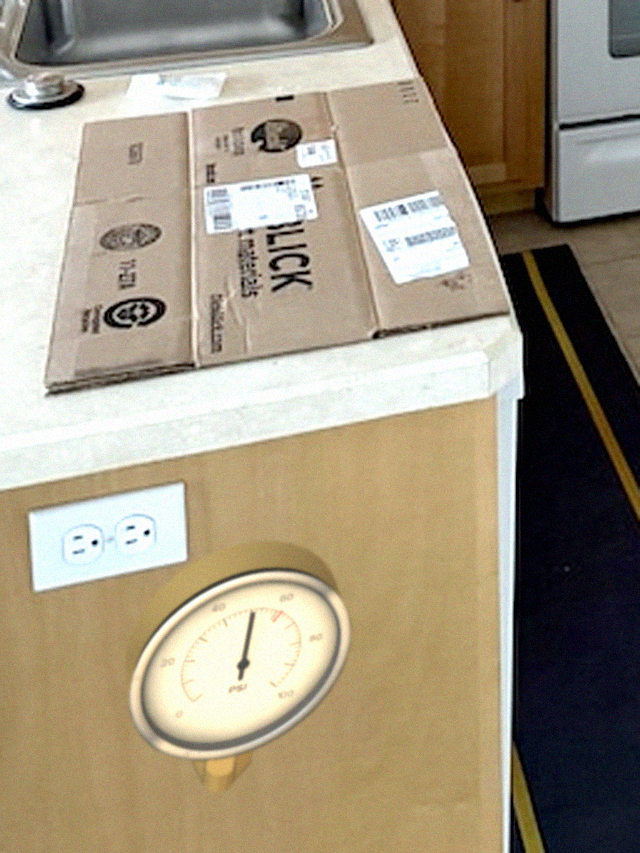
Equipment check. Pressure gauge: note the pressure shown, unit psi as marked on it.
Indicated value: 50 psi
